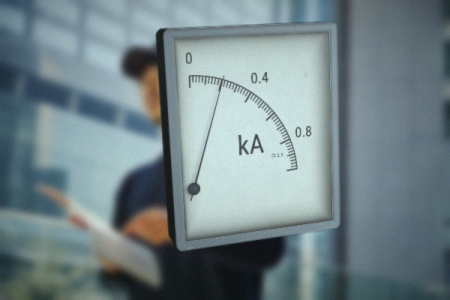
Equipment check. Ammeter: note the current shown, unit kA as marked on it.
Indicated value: 0.2 kA
